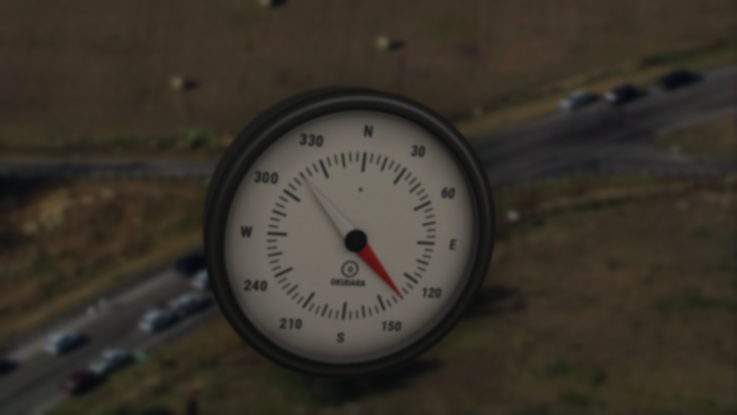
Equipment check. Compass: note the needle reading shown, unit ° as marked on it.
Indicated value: 135 °
